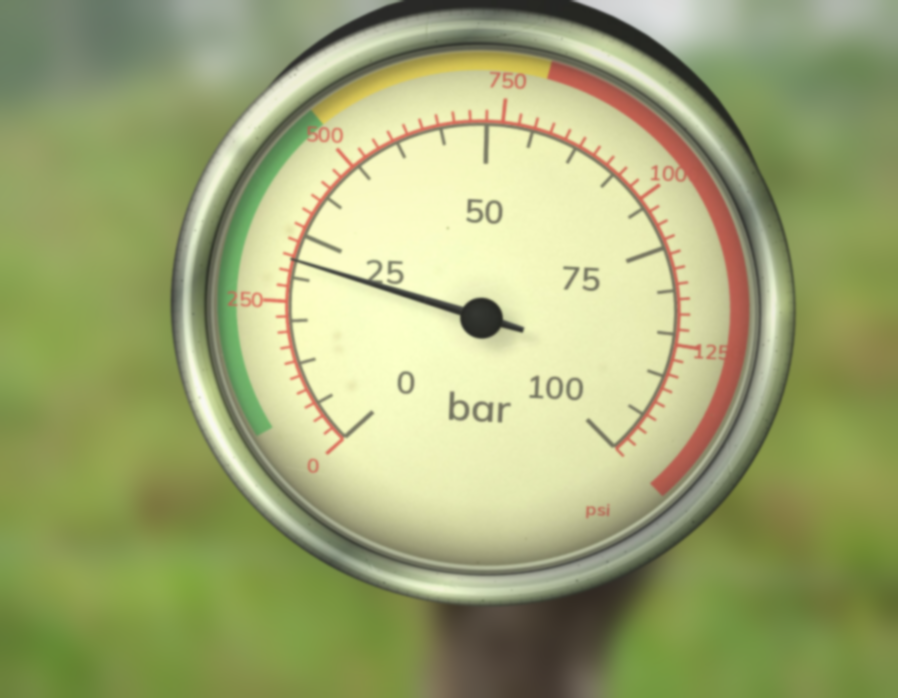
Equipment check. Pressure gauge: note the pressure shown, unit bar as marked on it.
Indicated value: 22.5 bar
